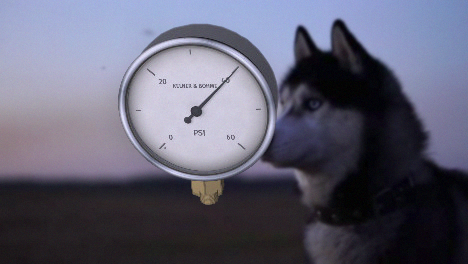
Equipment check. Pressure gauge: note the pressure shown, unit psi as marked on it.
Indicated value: 40 psi
